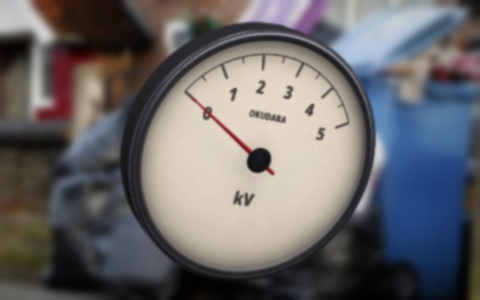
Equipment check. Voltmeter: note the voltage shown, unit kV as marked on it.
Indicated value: 0 kV
